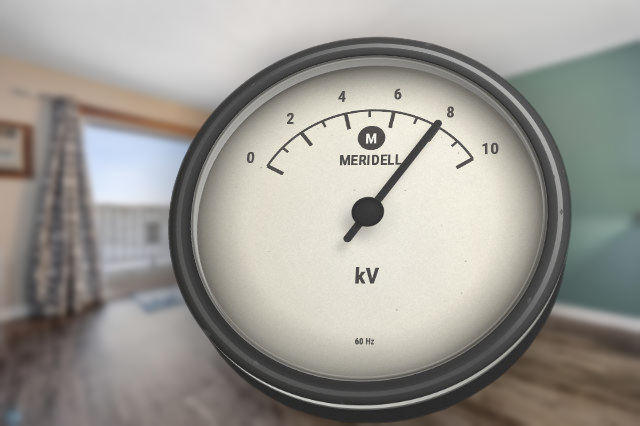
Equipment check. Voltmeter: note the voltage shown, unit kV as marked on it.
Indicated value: 8 kV
